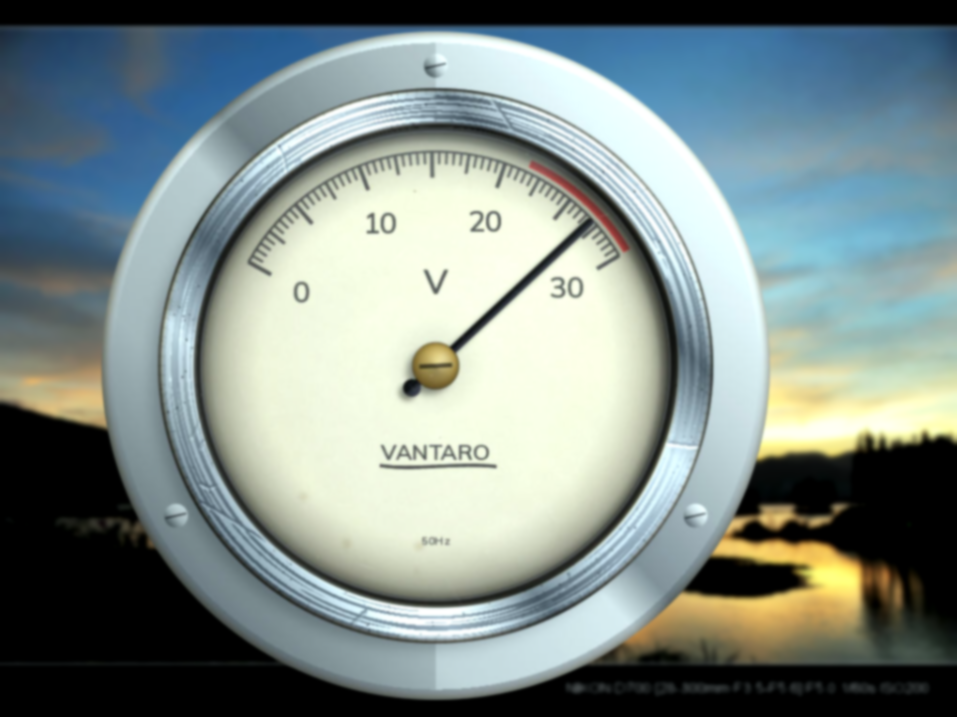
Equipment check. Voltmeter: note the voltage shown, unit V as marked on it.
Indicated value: 27 V
